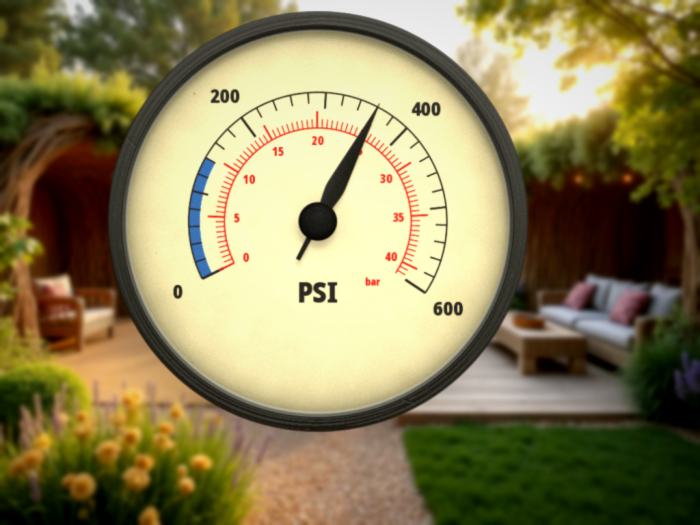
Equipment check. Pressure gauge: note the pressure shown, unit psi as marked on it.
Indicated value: 360 psi
